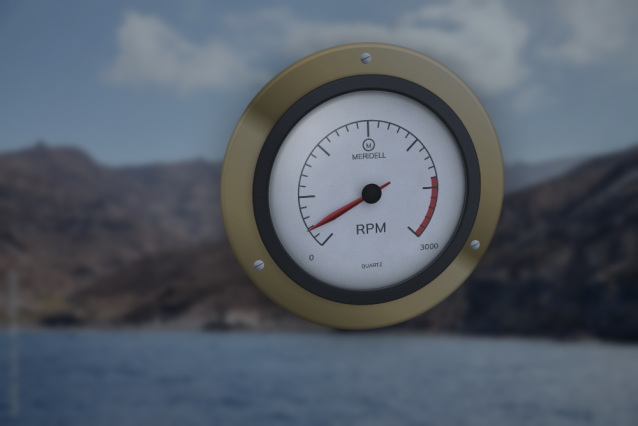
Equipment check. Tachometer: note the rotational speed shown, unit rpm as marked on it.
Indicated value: 200 rpm
